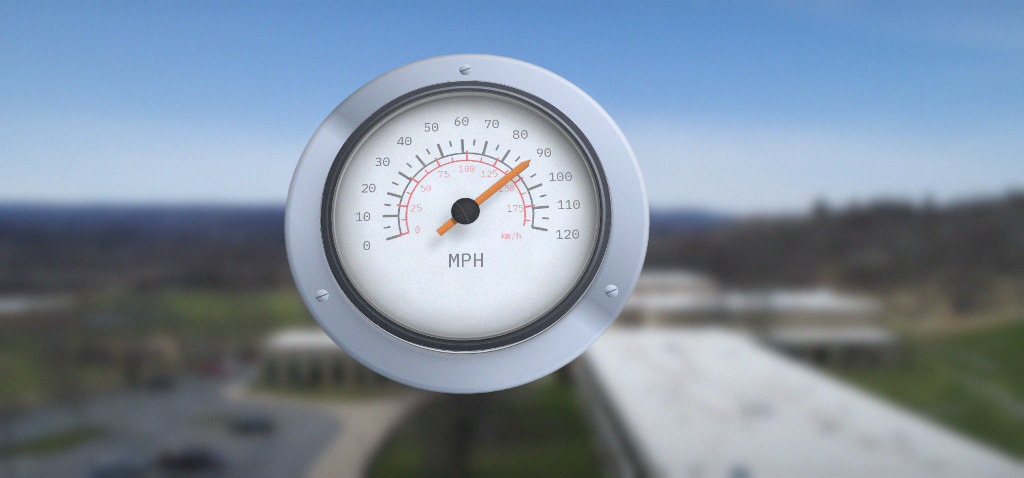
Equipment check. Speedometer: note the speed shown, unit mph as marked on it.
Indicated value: 90 mph
